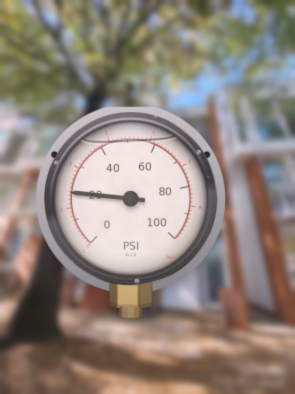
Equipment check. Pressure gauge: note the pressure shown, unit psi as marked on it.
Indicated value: 20 psi
